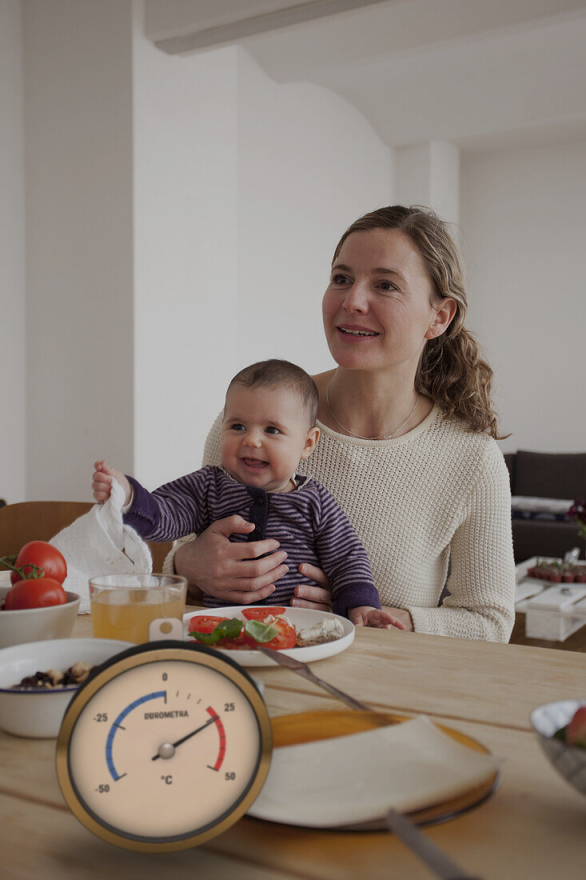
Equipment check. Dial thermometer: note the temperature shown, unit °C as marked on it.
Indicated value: 25 °C
